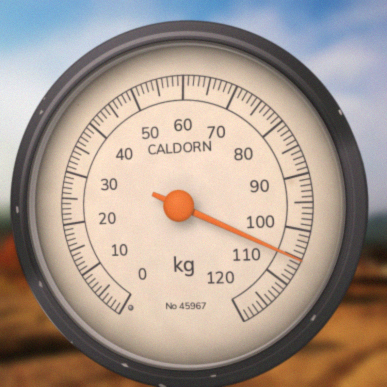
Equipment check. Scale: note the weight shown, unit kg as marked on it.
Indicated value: 105 kg
